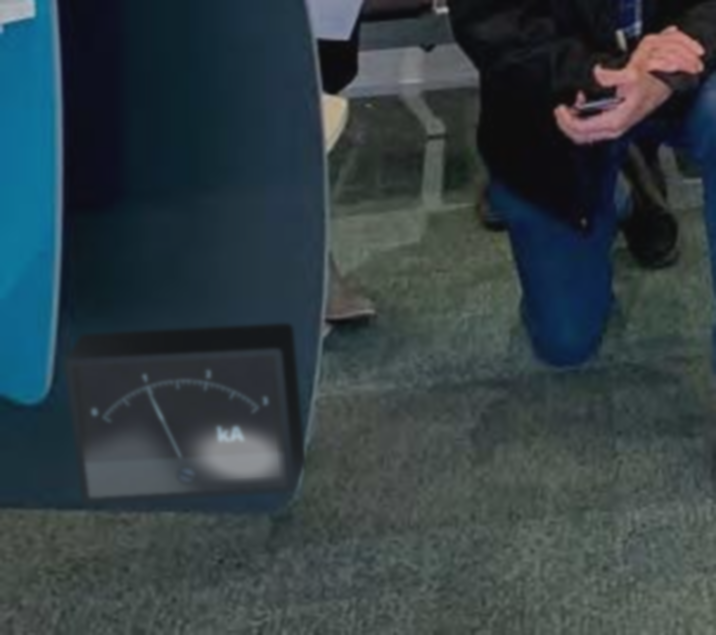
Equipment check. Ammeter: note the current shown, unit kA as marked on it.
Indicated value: 1 kA
